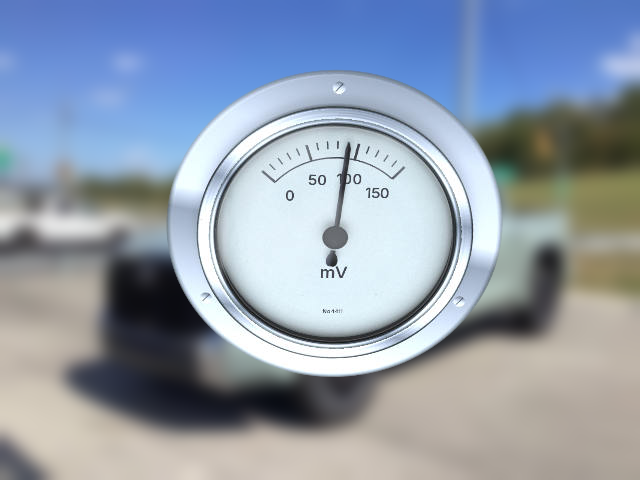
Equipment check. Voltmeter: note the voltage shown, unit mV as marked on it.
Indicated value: 90 mV
